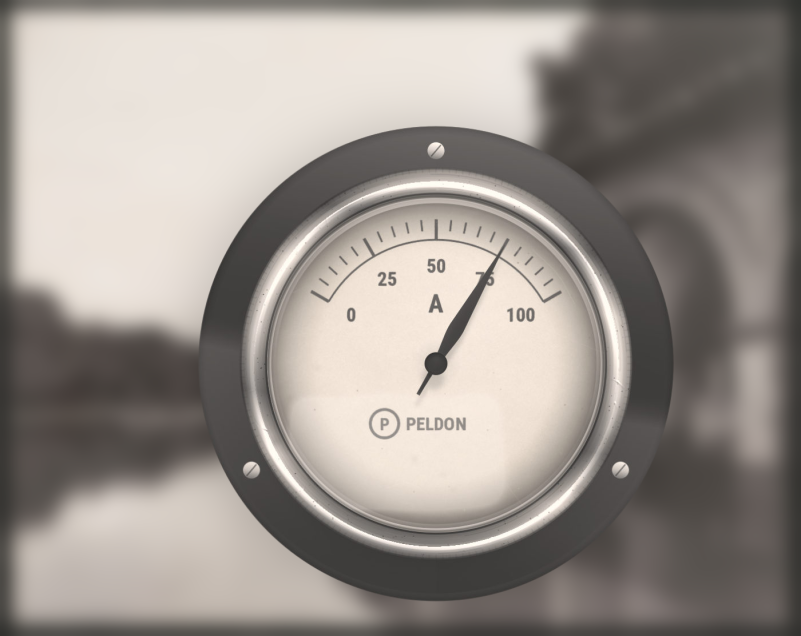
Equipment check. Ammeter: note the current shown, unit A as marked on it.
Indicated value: 75 A
